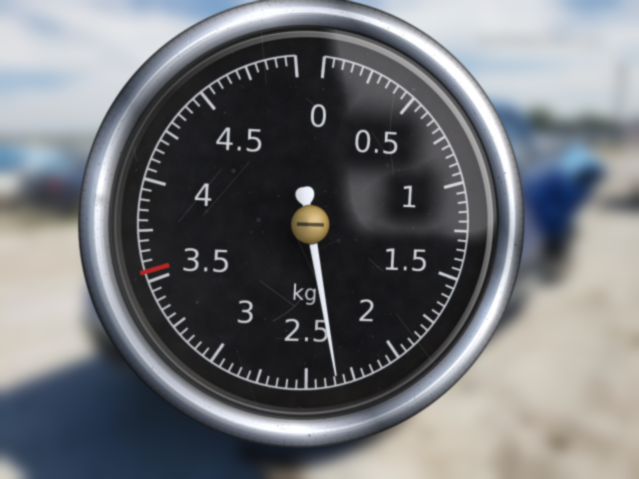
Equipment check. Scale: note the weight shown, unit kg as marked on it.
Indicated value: 2.35 kg
